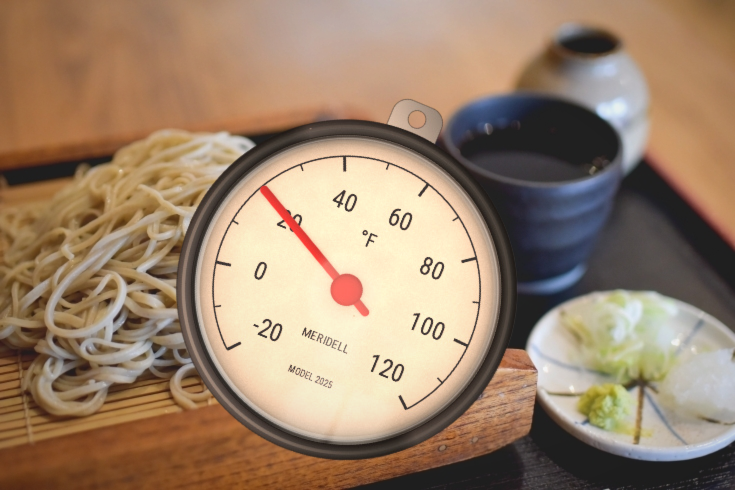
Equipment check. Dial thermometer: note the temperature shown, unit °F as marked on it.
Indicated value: 20 °F
